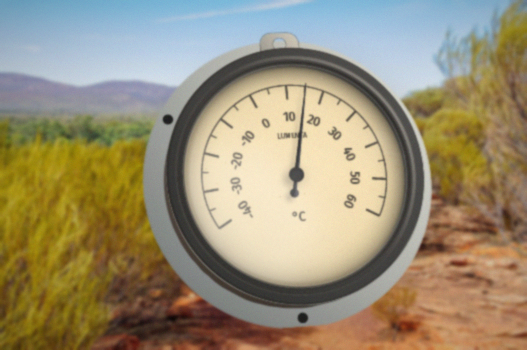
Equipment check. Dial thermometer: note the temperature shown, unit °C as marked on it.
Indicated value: 15 °C
